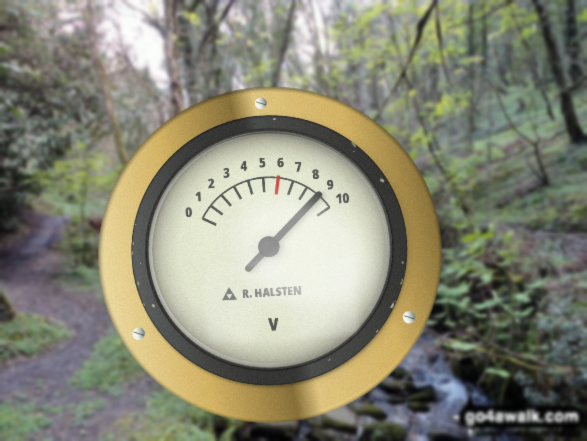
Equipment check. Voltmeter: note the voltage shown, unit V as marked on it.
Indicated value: 9 V
